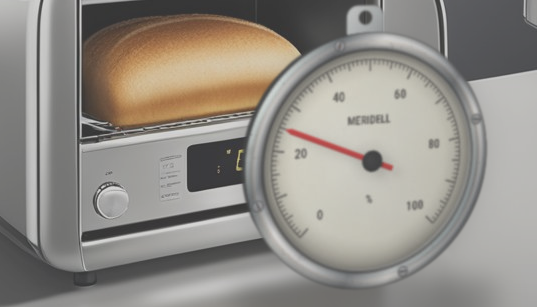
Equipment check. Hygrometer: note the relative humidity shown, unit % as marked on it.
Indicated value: 25 %
